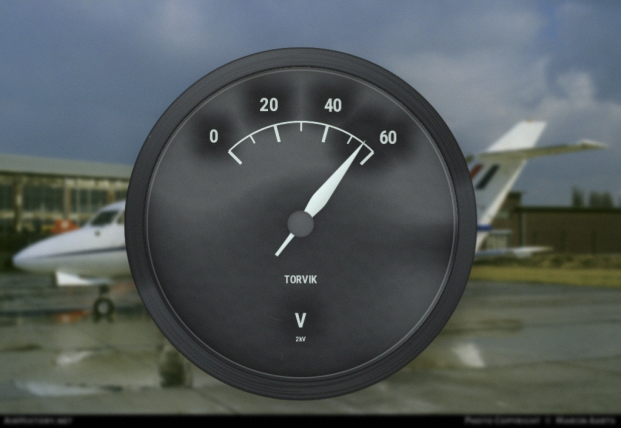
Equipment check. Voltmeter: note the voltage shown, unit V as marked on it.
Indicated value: 55 V
